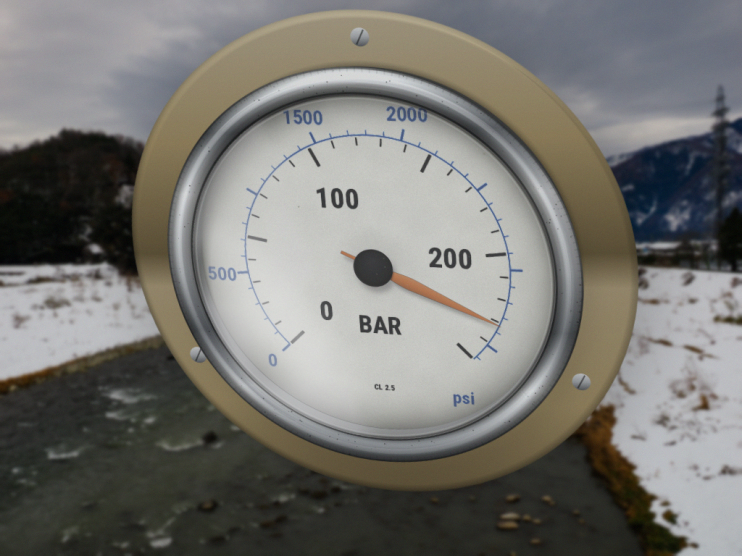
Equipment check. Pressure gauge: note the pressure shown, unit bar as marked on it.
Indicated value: 230 bar
